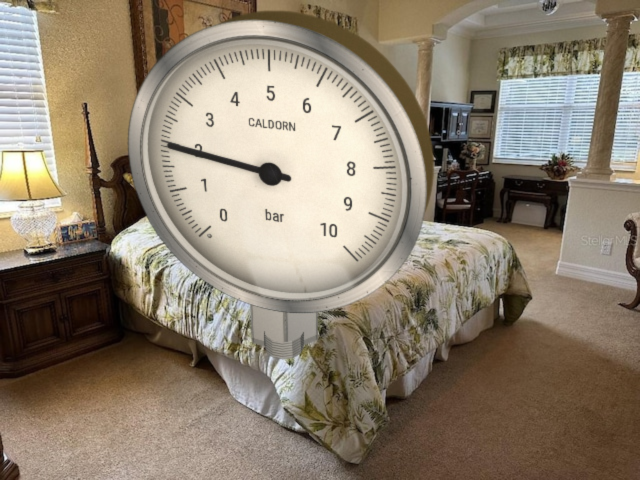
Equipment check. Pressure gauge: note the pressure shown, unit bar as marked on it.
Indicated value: 2 bar
